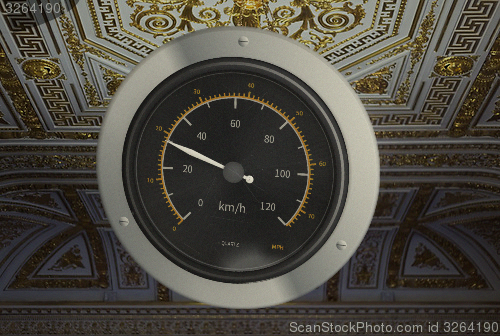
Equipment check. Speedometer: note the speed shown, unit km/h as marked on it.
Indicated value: 30 km/h
